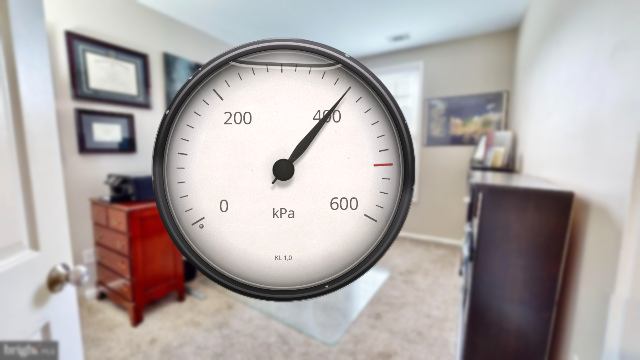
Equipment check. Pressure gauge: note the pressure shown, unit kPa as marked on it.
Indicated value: 400 kPa
